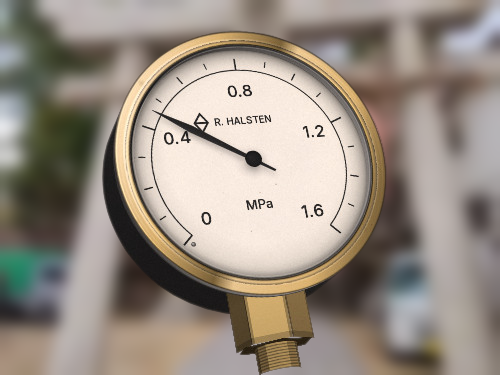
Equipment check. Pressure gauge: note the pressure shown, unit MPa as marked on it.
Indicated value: 0.45 MPa
